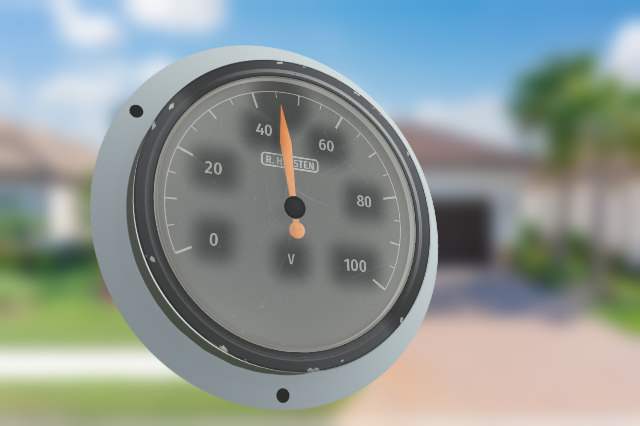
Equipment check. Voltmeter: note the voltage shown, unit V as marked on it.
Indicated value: 45 V
